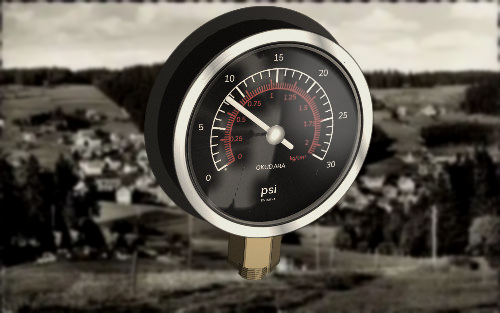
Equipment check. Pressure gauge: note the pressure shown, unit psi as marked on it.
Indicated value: 8.5 psi
